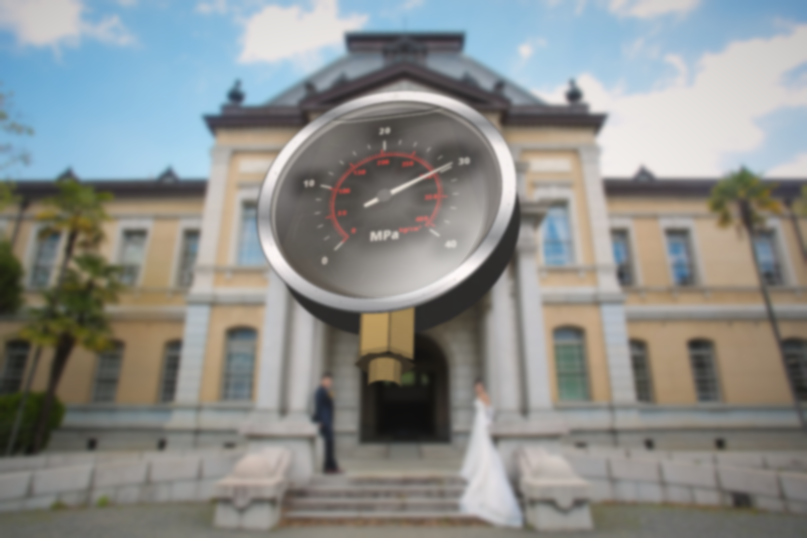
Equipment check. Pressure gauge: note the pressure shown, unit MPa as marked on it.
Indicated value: 30 MPa
